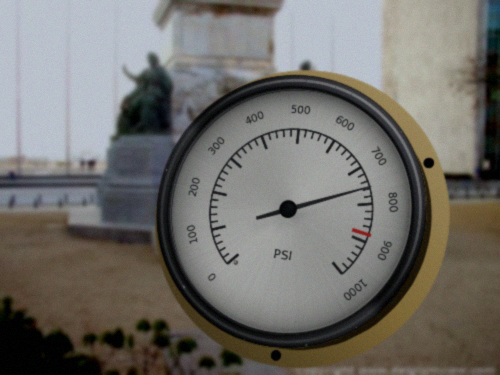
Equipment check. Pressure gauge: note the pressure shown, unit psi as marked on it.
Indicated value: 760 psi
